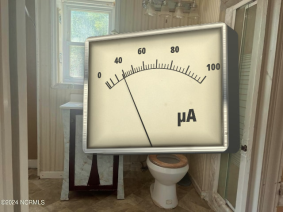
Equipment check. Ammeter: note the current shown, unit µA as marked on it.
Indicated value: 40 µA
